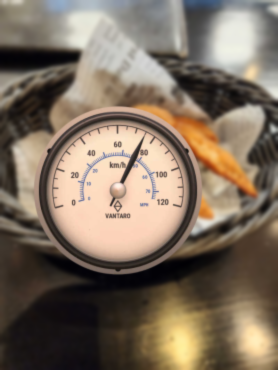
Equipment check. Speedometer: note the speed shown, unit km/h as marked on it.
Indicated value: 75 km/h
